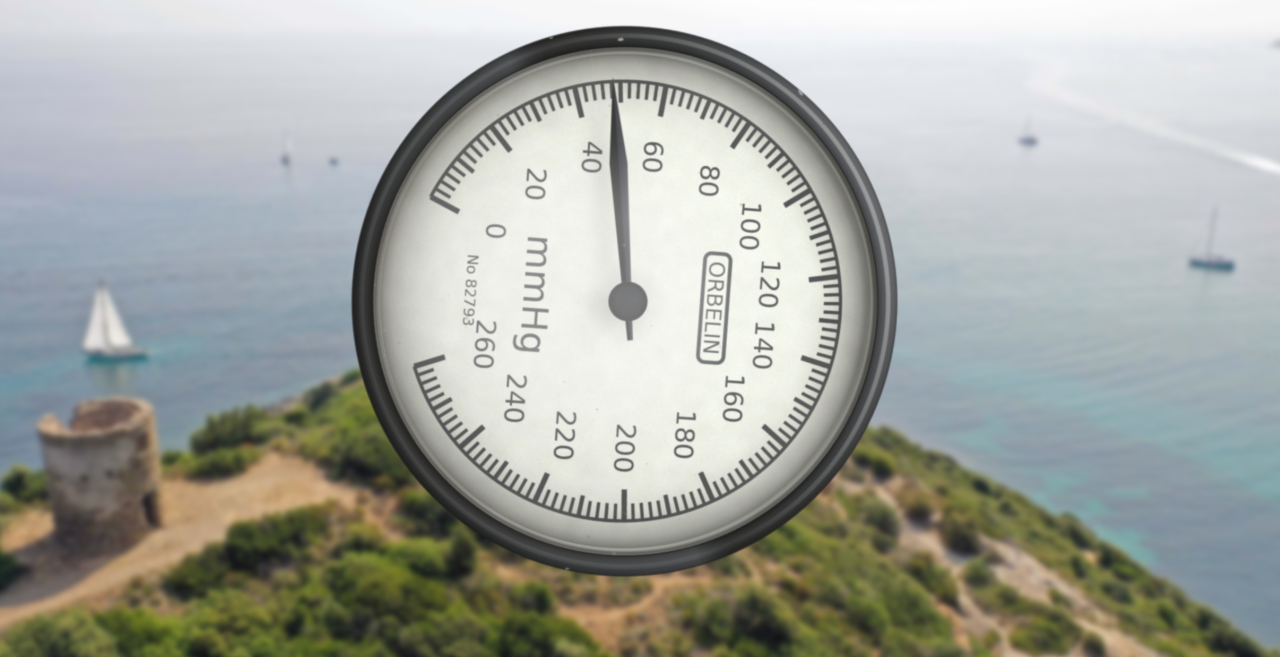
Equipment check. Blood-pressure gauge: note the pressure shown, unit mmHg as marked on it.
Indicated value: 48 mmHg
